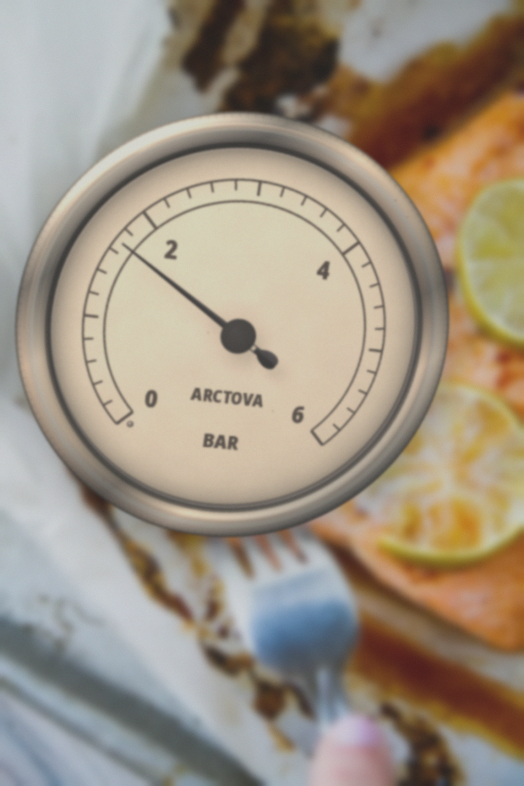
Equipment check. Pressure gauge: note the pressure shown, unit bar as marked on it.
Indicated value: 1.7 bar
